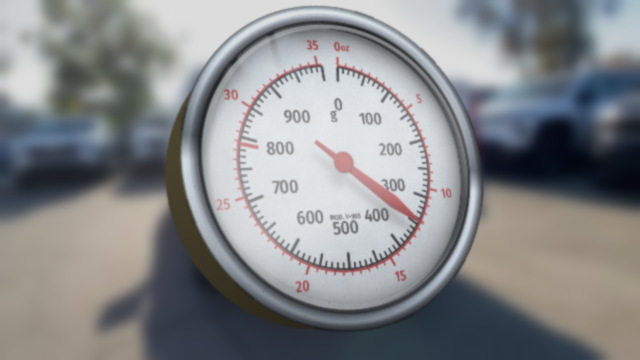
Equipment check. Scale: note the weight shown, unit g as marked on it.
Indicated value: 350 g
